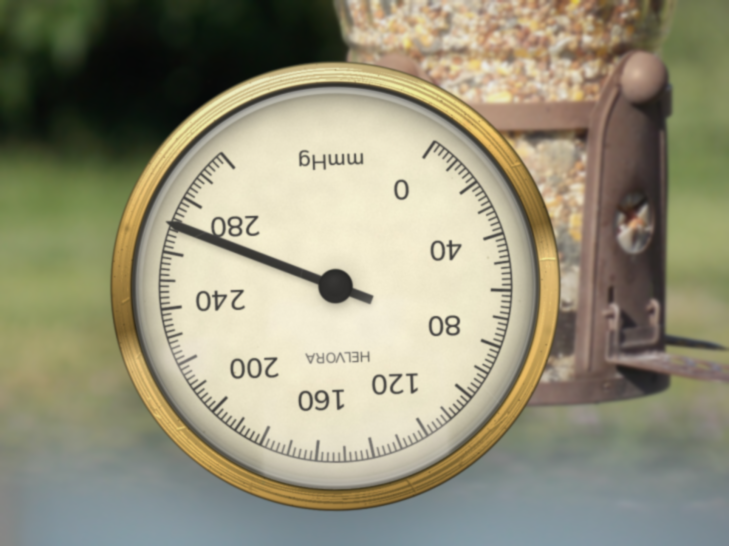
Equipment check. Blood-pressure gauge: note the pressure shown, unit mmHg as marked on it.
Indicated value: 270 mmHg
